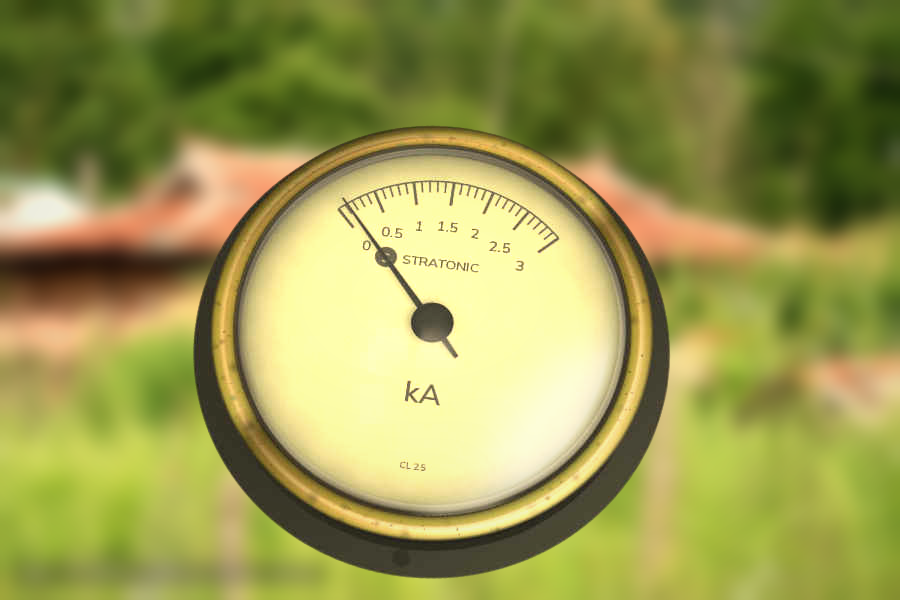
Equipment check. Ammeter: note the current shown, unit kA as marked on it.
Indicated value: 0.1 kA
